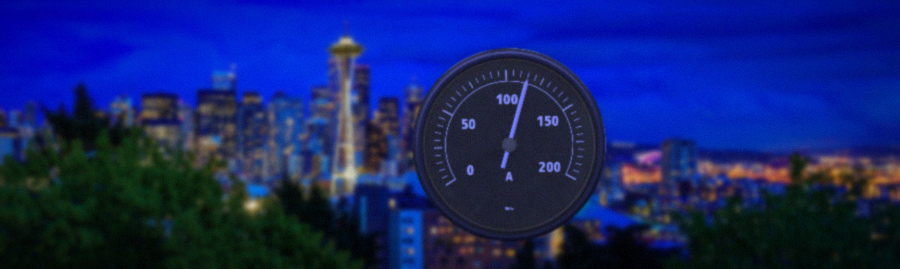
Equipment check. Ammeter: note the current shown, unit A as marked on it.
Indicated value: 115 A
